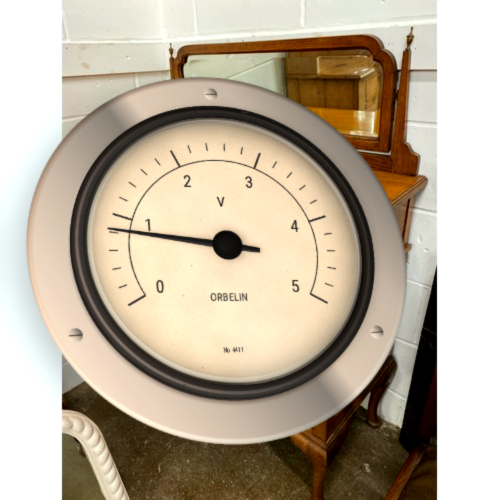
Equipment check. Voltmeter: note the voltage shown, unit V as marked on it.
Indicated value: 0.8 V
